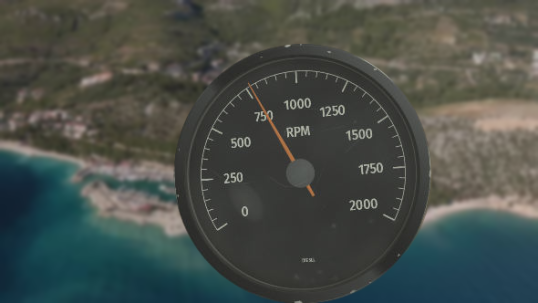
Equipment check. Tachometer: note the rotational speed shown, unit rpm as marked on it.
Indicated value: 775 rpm
